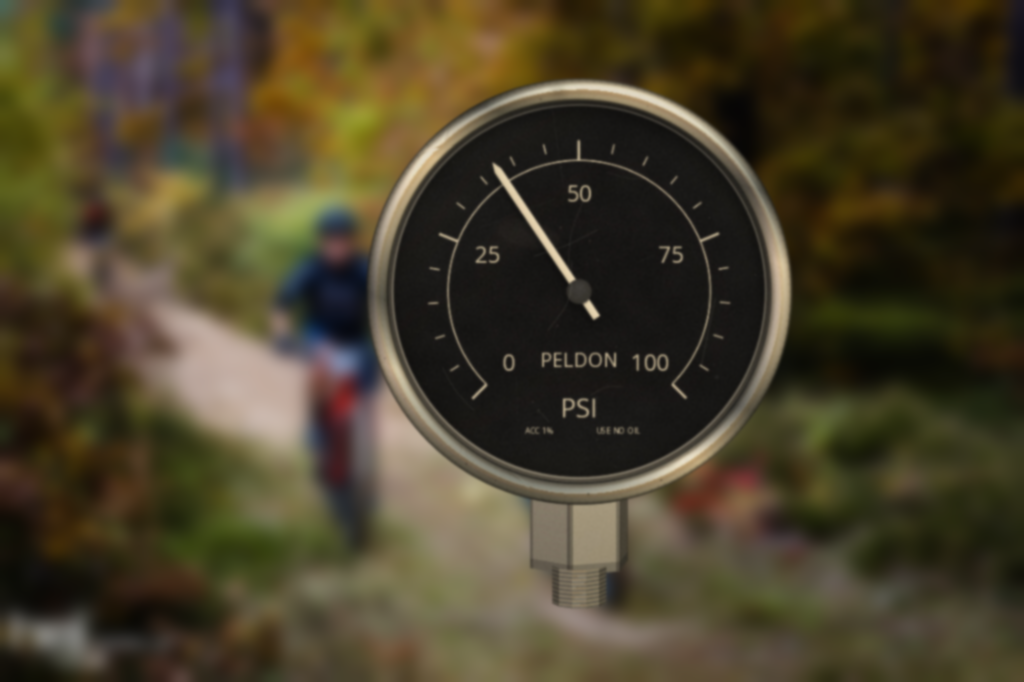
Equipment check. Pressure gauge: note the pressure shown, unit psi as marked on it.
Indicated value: 37.5 psi
